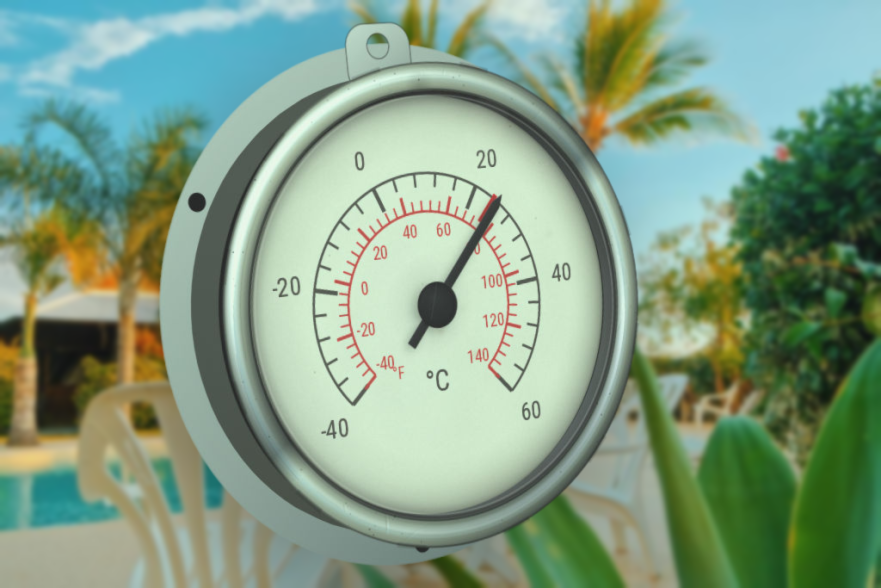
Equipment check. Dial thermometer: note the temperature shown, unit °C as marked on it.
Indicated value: 24 °C
